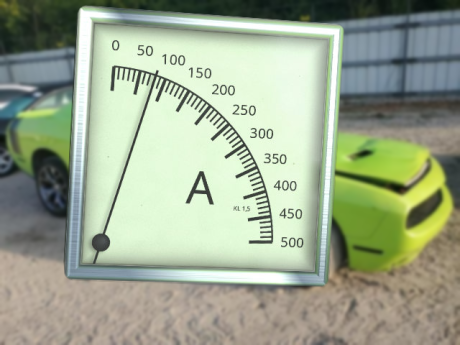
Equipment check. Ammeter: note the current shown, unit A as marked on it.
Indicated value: 80 A
